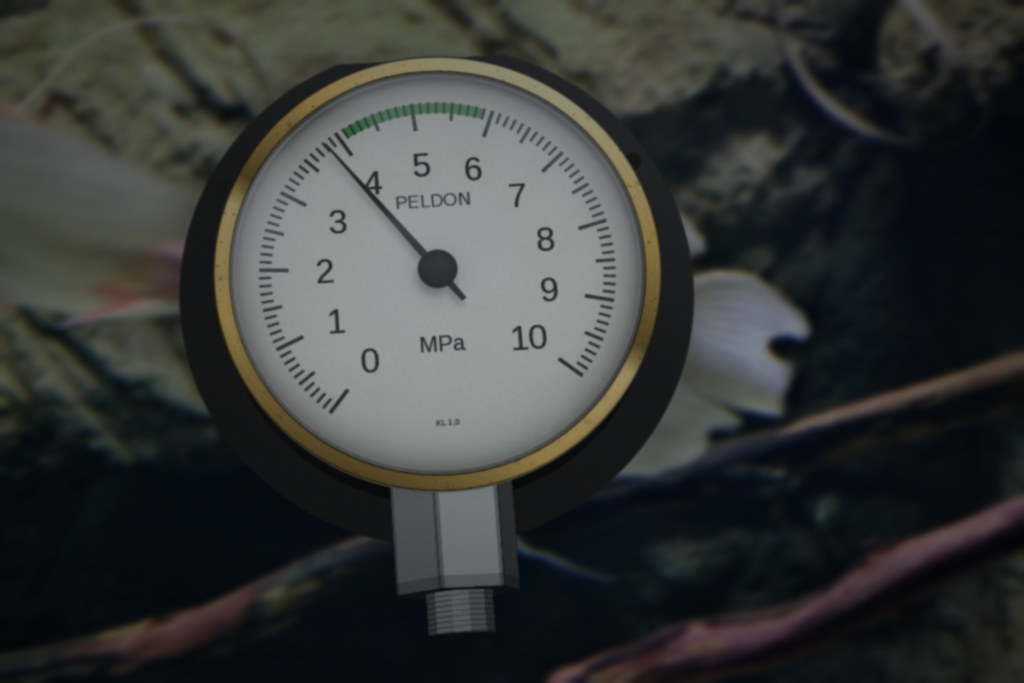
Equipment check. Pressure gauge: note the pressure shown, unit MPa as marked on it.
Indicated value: 3.8 MPa
